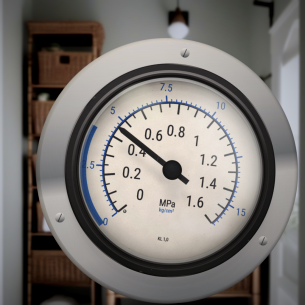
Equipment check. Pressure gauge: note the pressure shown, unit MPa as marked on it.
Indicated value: 0.45 MPa
